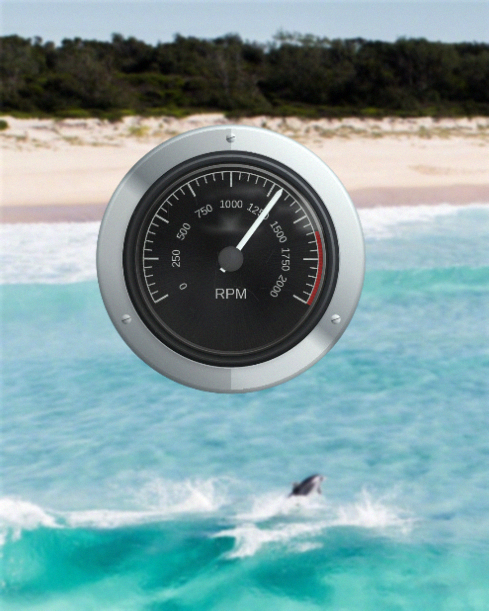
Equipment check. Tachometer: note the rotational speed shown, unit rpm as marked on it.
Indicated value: 1300 rpm
